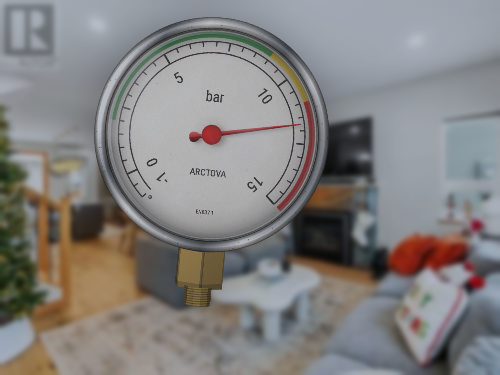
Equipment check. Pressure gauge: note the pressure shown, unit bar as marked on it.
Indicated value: 11.75 bar
